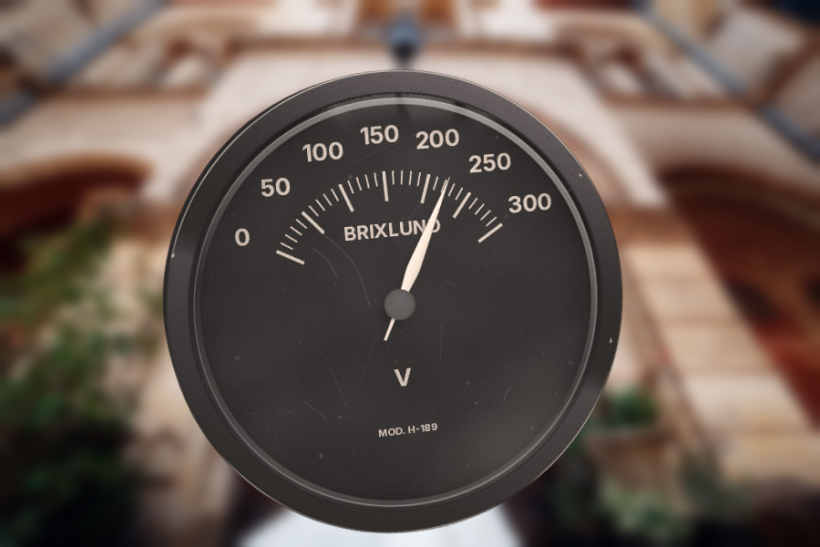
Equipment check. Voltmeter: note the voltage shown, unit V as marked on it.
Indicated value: 220 V
